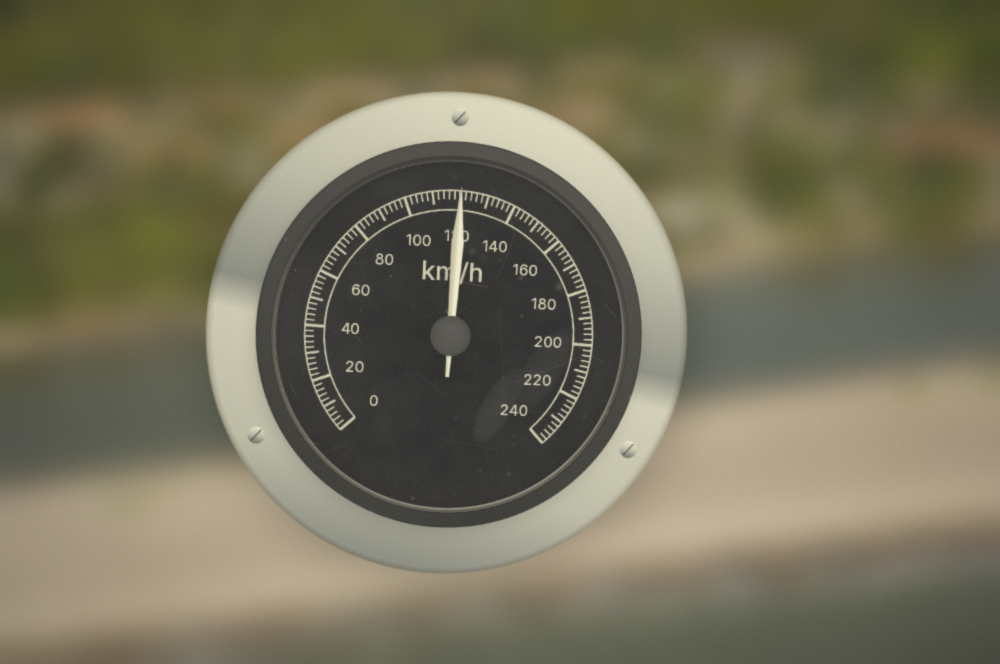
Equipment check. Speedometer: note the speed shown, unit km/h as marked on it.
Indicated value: 120 km/h
